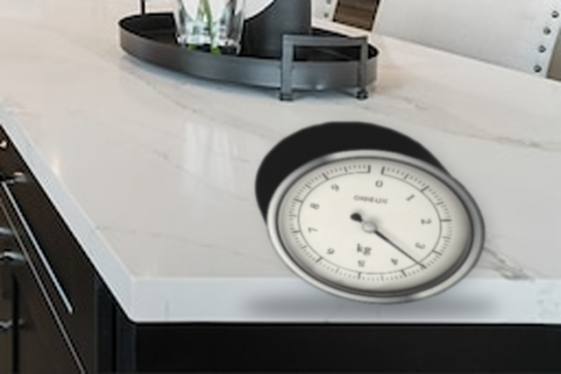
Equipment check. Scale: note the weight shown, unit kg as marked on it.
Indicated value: 3.5 kg
